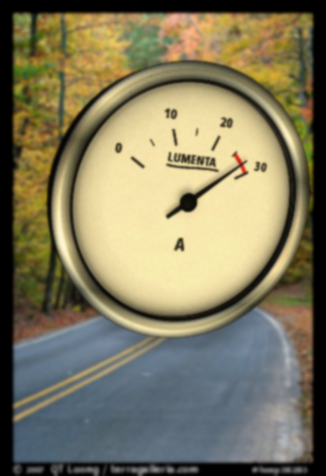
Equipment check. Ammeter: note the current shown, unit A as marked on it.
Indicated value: 27.5 A
